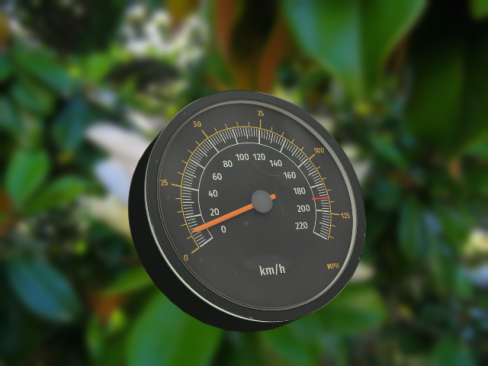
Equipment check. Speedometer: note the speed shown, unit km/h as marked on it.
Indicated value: 10 km/h
